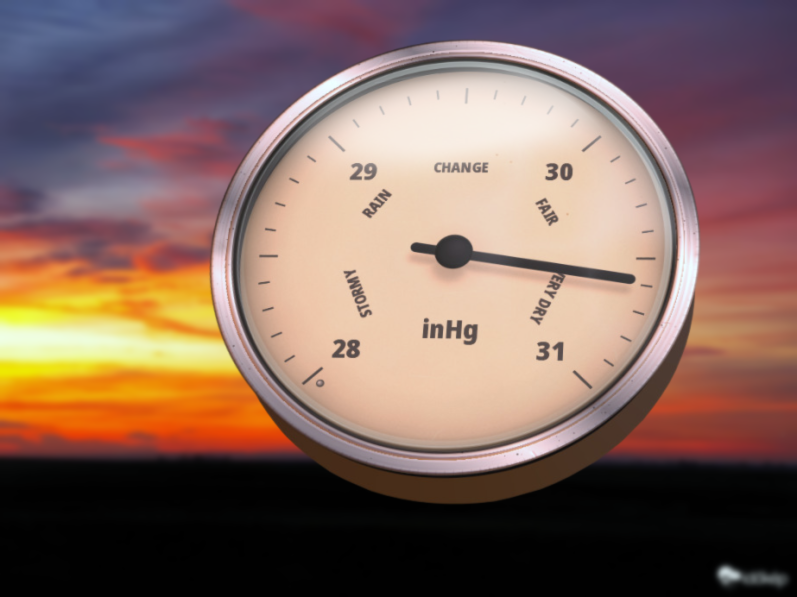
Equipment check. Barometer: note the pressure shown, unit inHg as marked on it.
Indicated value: 30.6 inHg
